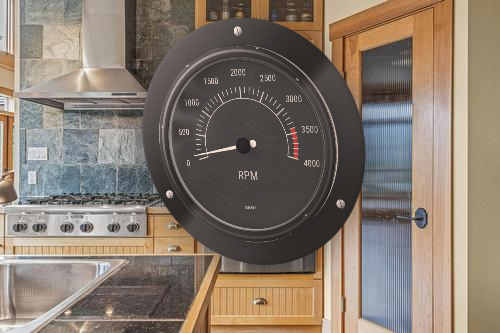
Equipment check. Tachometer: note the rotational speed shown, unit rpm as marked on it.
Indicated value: 100 rpm
